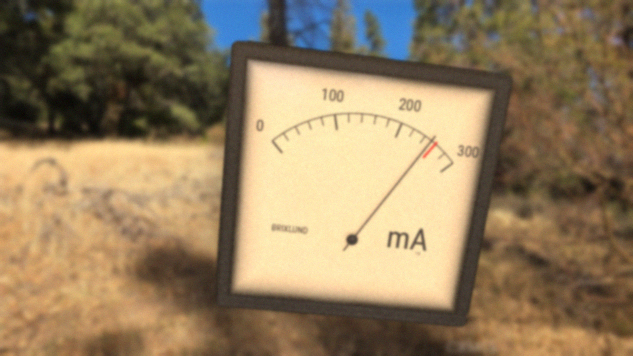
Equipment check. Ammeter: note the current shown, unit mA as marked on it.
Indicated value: 250 mA
